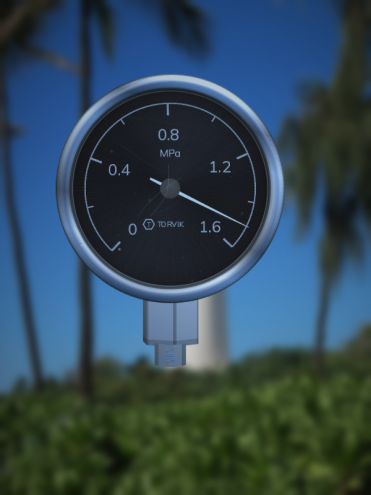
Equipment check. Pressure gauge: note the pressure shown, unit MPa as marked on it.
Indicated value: 1.5 MPa
